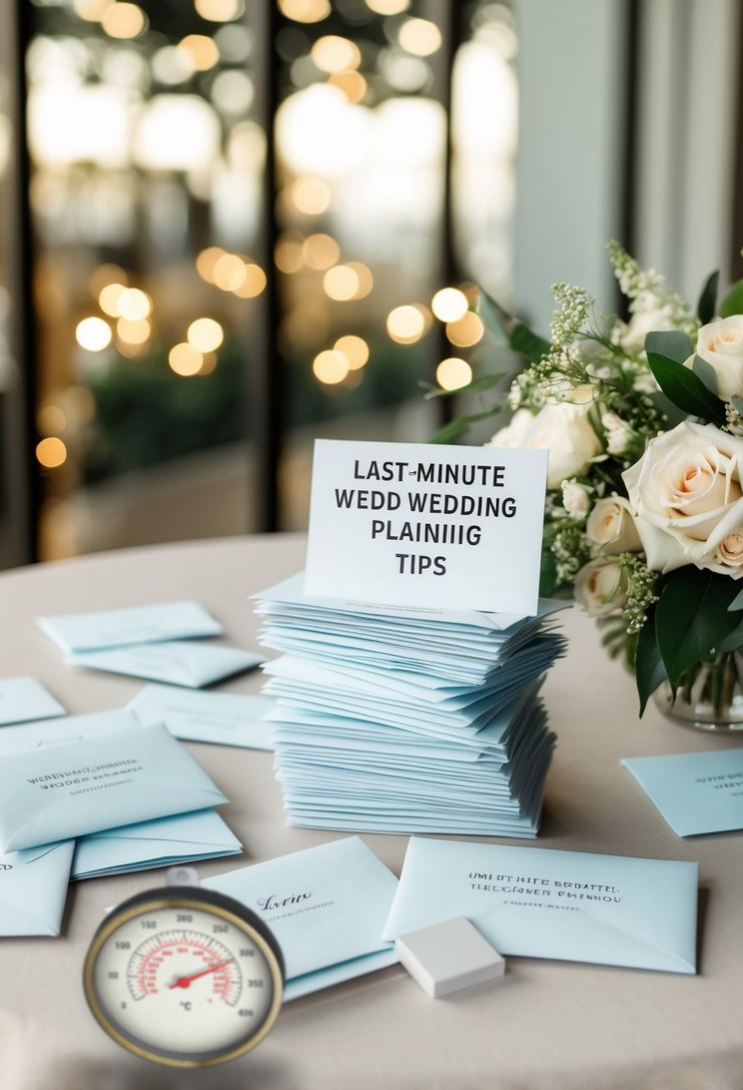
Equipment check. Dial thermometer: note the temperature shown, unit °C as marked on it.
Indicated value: 300 °C
